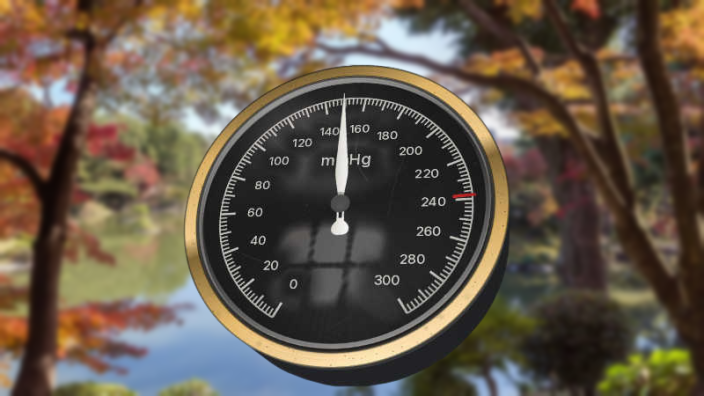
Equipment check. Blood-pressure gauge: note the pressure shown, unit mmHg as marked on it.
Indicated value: 150 mmHg
